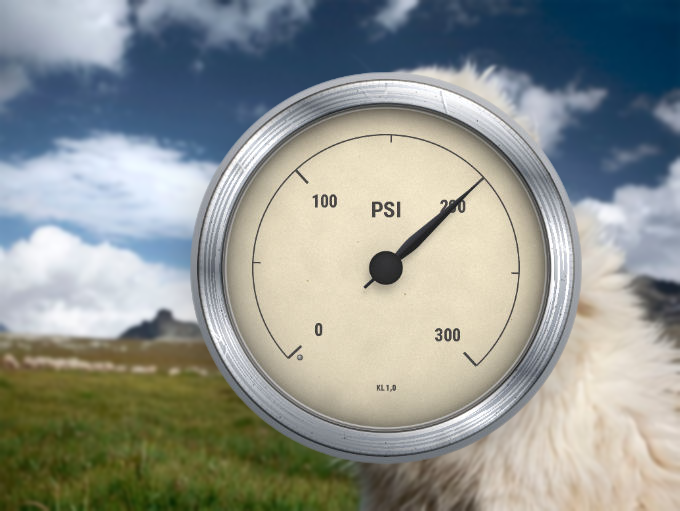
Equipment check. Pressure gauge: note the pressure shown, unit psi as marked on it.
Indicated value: 200 psi
